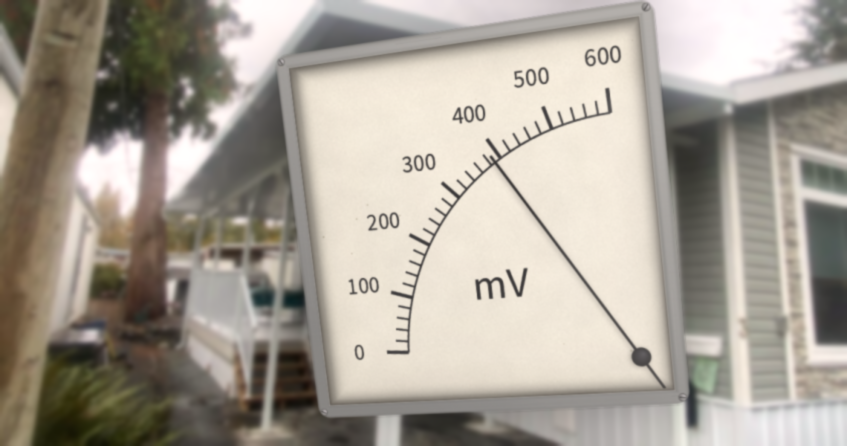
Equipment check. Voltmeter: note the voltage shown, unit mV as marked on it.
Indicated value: 390 mV
